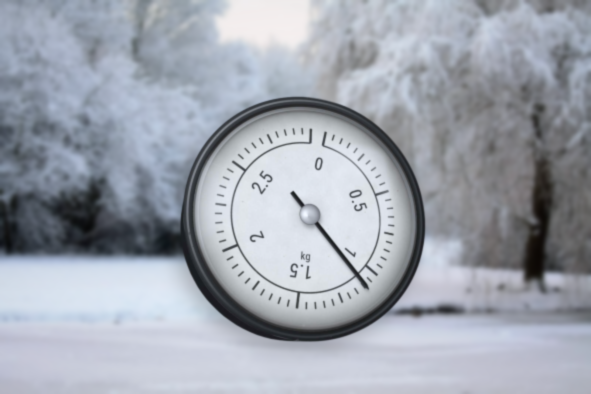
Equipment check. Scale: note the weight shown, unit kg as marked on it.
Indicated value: 1.1 kg
